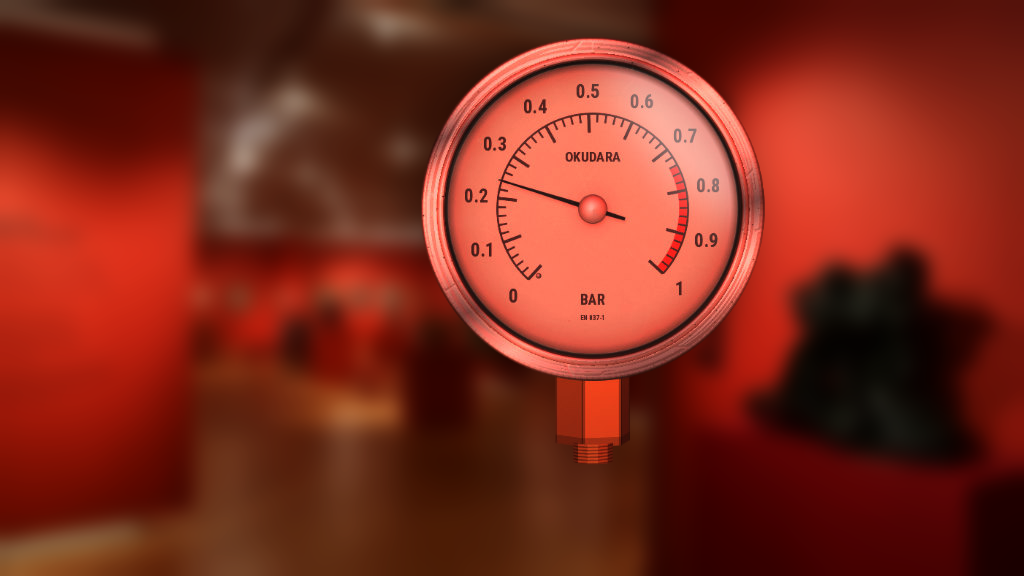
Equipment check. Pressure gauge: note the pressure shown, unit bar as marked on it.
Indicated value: 0.24 bar
